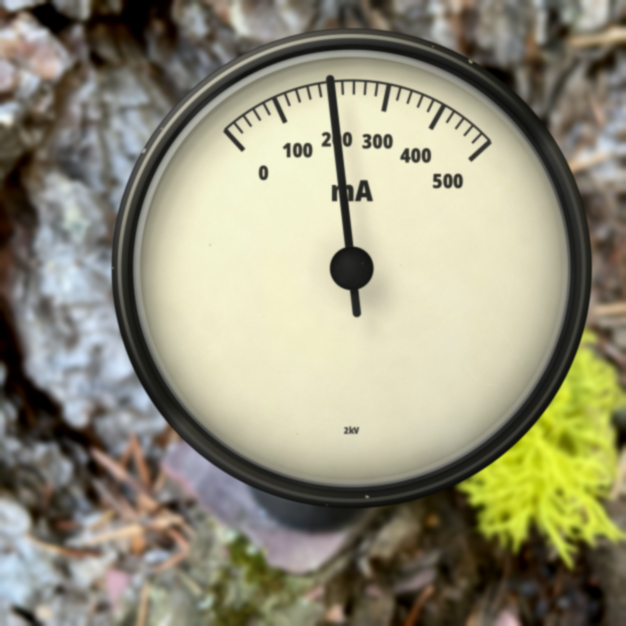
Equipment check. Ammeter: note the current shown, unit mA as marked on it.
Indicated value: 200 mA
